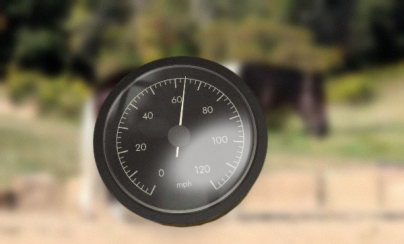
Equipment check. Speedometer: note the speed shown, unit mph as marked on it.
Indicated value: 64 mph
